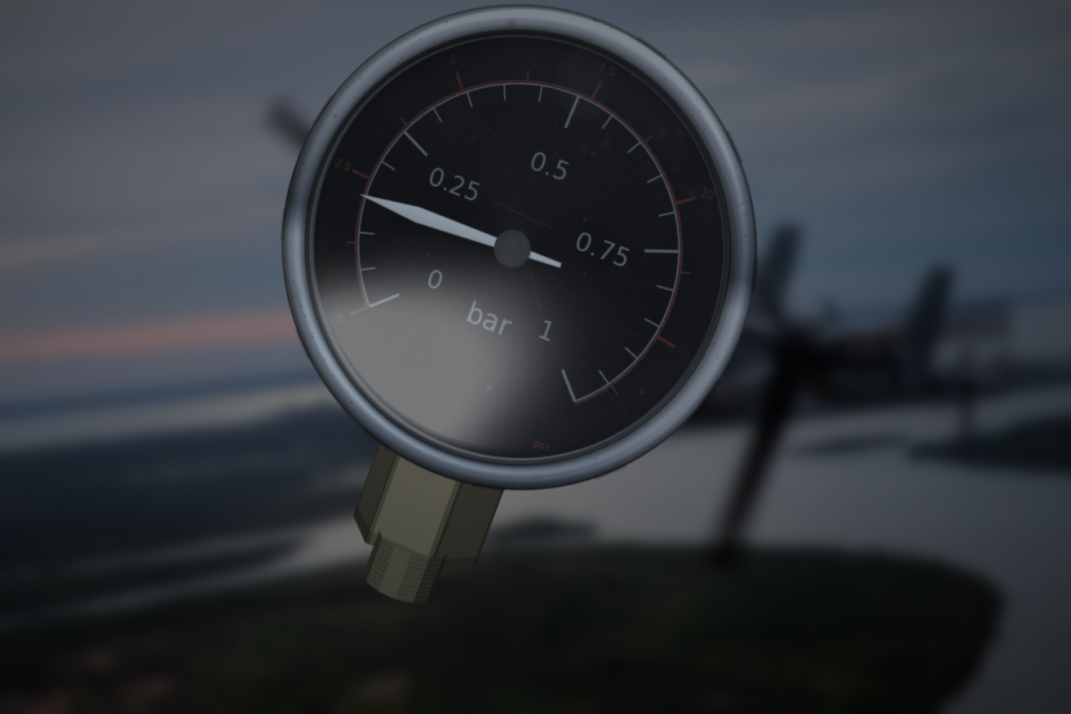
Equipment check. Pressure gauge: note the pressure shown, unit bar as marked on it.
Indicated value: 0.15 bar
